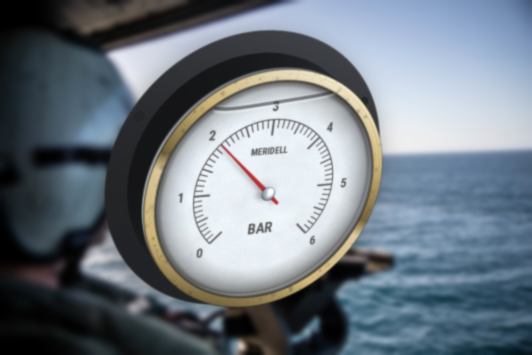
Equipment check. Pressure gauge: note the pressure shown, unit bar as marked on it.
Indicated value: 2 bar
